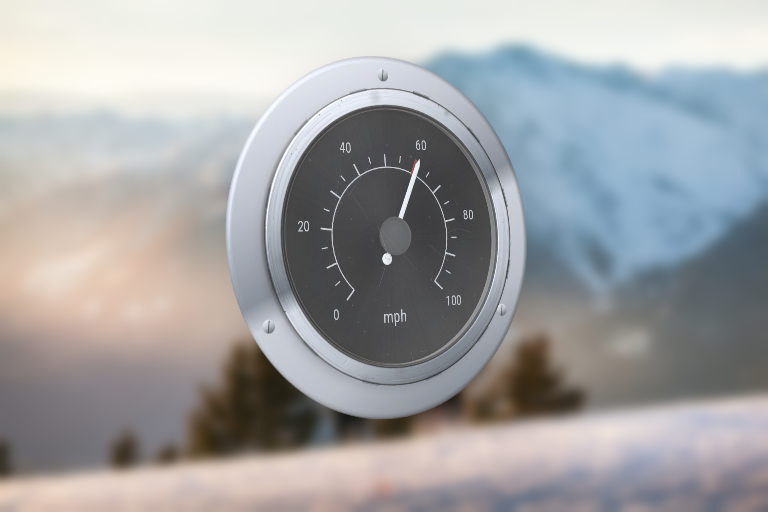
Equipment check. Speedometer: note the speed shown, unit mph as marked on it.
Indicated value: 60 mph
